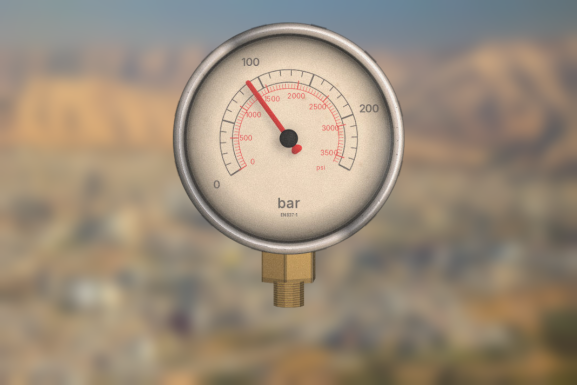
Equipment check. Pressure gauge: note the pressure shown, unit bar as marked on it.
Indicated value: 90 bar
